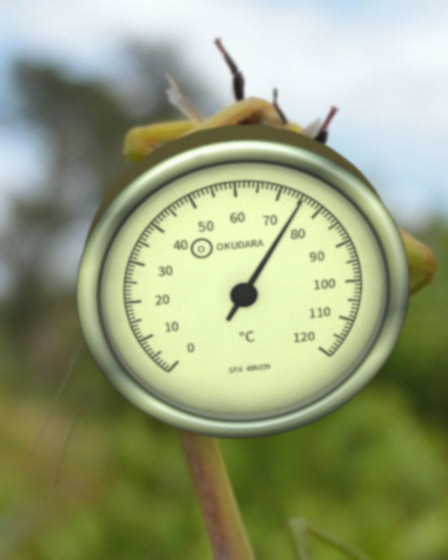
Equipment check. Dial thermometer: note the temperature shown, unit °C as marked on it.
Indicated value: 75 °C
